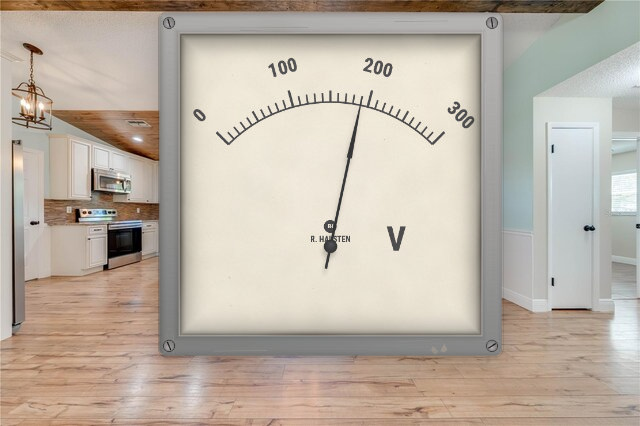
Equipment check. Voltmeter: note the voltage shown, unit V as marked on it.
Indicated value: 190 V
